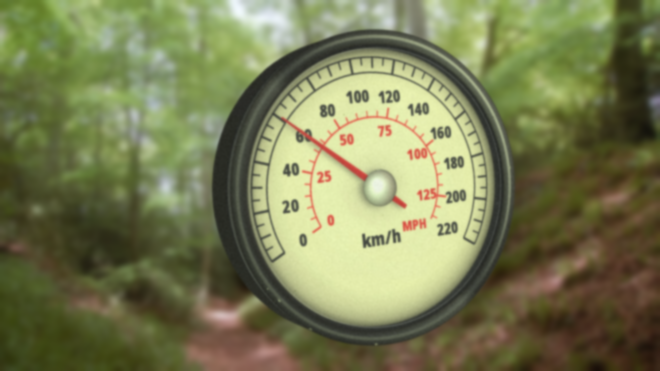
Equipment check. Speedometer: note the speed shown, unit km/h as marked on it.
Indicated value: 60 km/h
